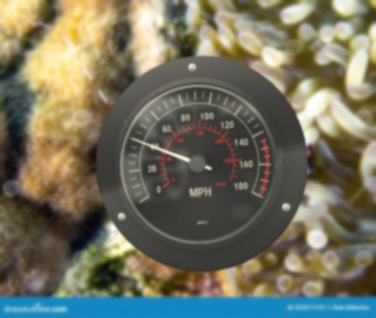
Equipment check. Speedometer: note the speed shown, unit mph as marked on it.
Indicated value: 40 mph
